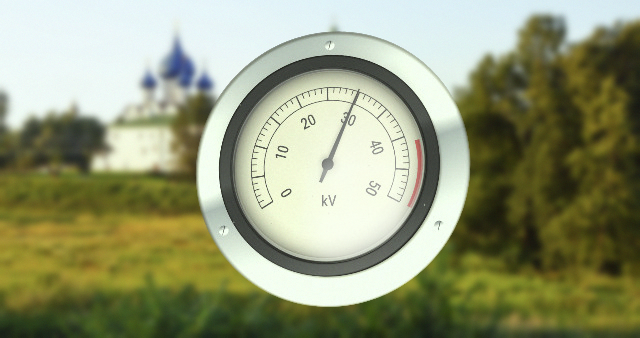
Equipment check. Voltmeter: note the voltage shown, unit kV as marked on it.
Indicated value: 30 kV
